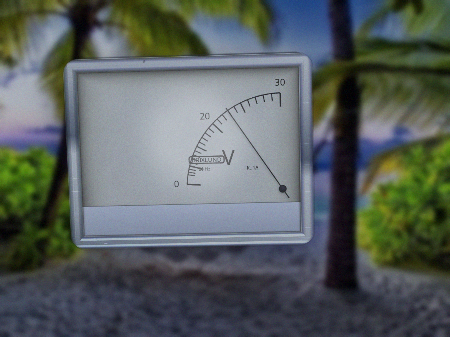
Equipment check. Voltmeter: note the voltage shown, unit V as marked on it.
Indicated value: 23 V
